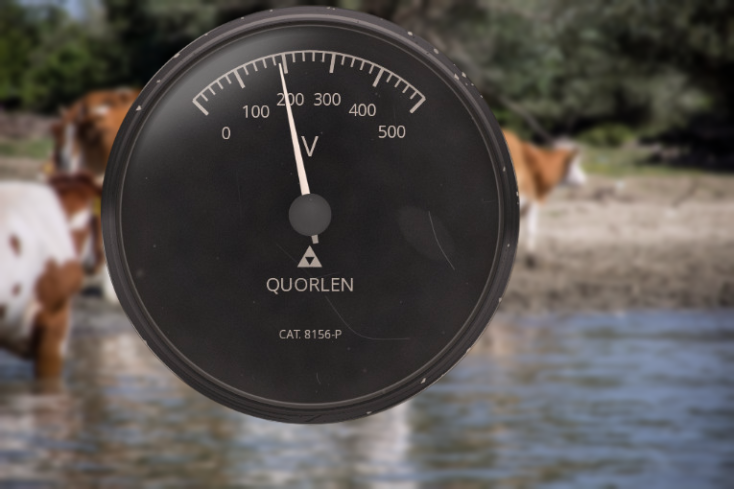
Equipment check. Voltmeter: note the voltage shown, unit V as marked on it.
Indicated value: 190 V
